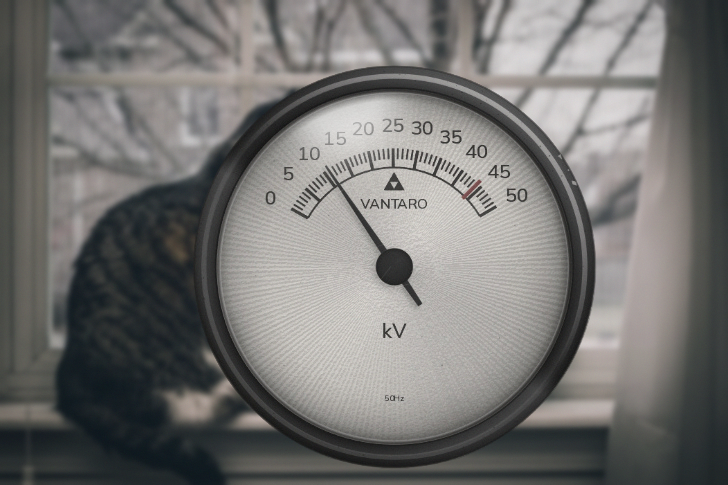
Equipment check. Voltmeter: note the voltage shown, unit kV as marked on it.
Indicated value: 11 kV
